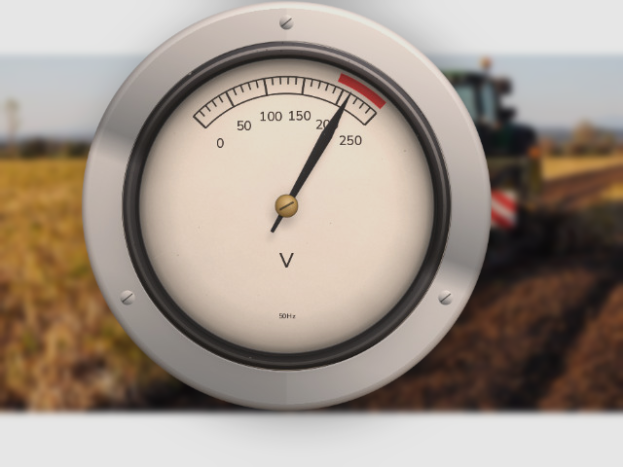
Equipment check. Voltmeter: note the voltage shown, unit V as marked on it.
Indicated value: 210 V
